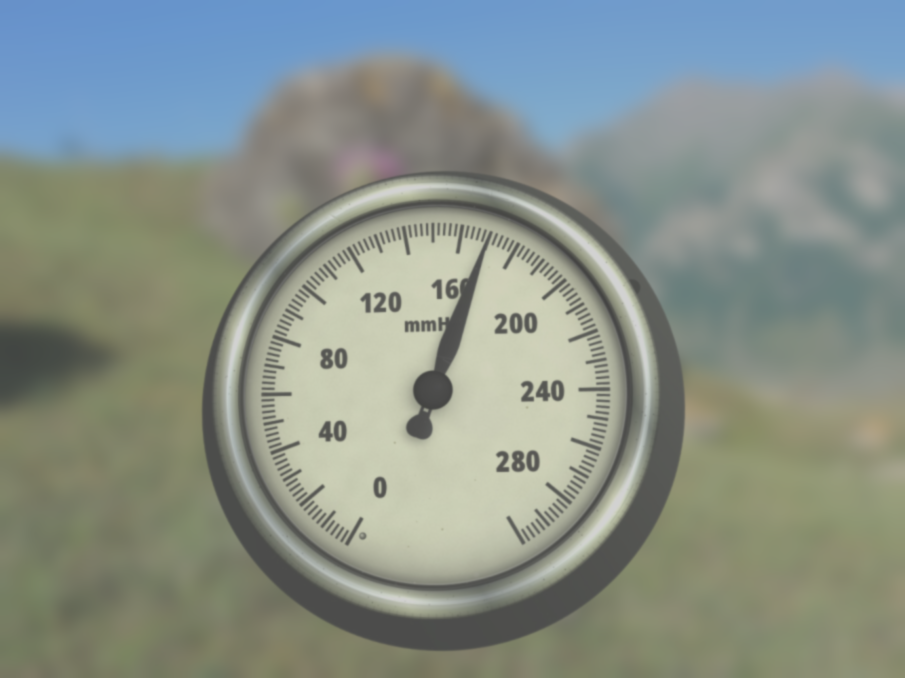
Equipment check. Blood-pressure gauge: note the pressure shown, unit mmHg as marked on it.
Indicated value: 170 mmHg
